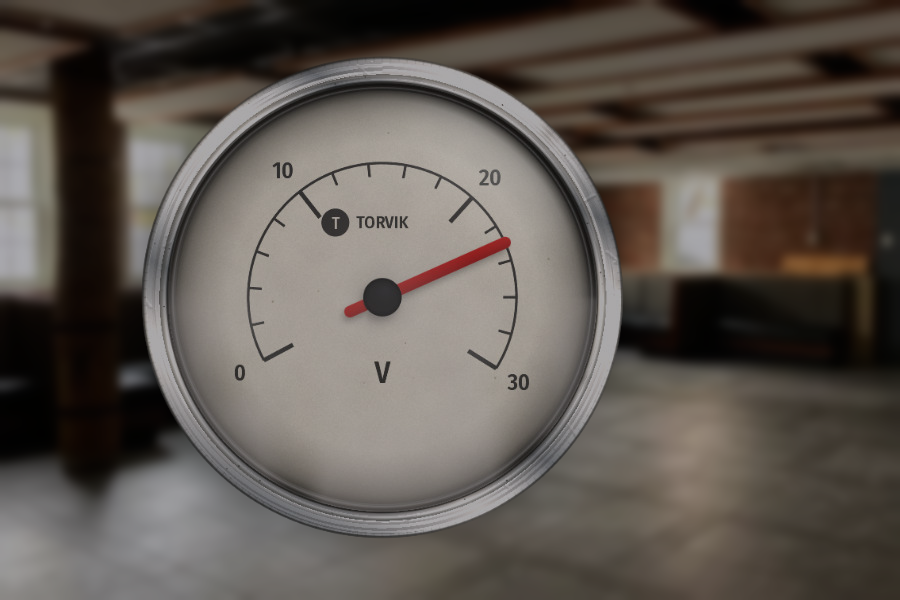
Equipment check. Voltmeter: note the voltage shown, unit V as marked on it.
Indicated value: 23 V
